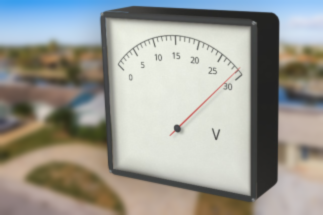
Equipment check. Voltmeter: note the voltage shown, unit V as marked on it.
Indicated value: 29 V
